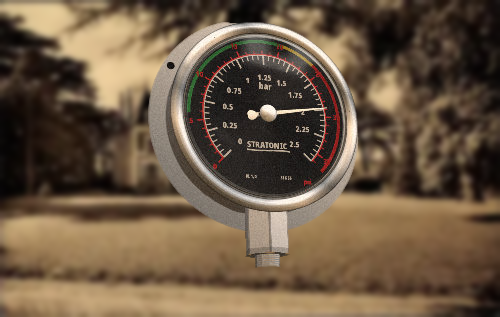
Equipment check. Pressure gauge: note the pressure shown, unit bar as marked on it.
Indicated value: 2 bar
